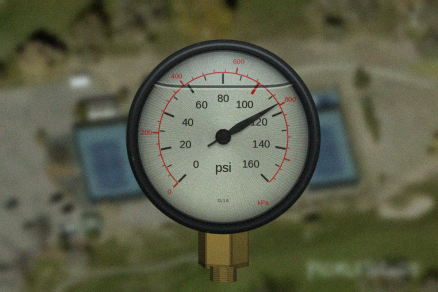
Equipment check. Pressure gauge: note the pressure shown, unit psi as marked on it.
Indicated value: 115 psi
